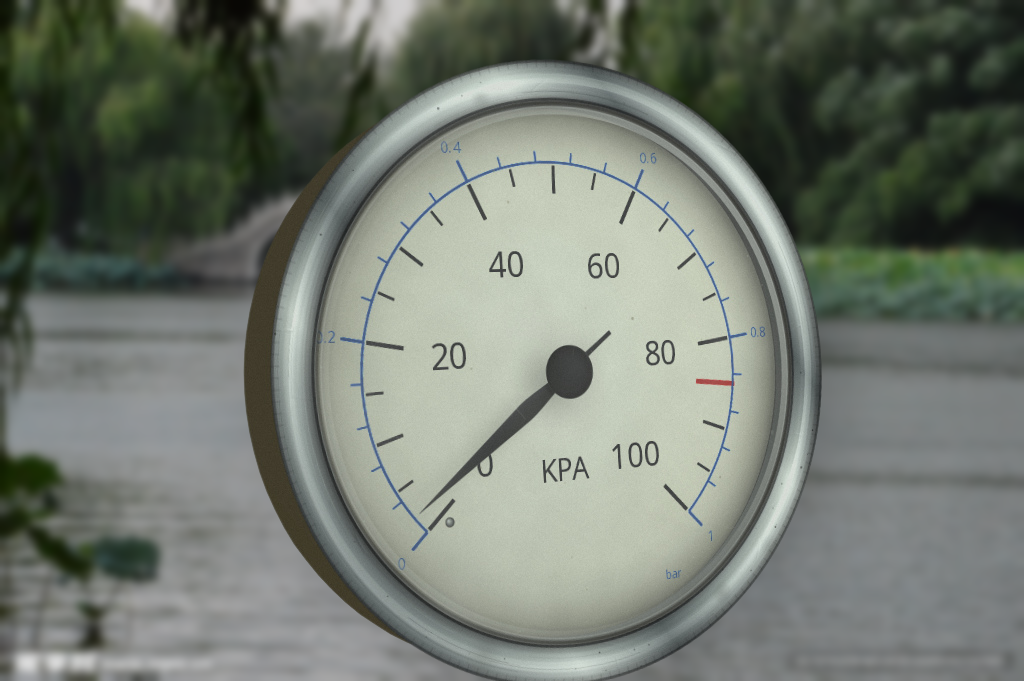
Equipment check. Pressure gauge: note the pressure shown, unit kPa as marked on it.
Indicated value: 2.5 kPa
